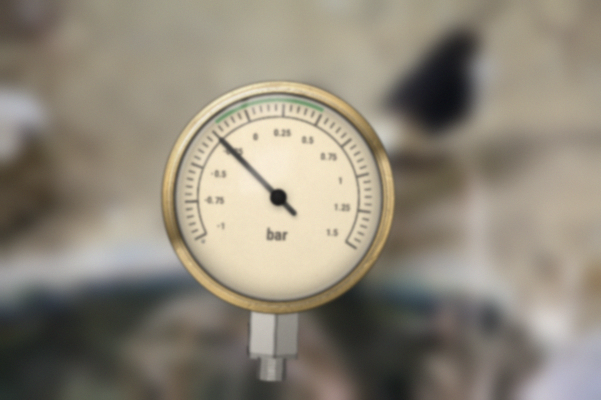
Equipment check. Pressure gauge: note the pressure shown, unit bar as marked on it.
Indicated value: -0.25 bar
